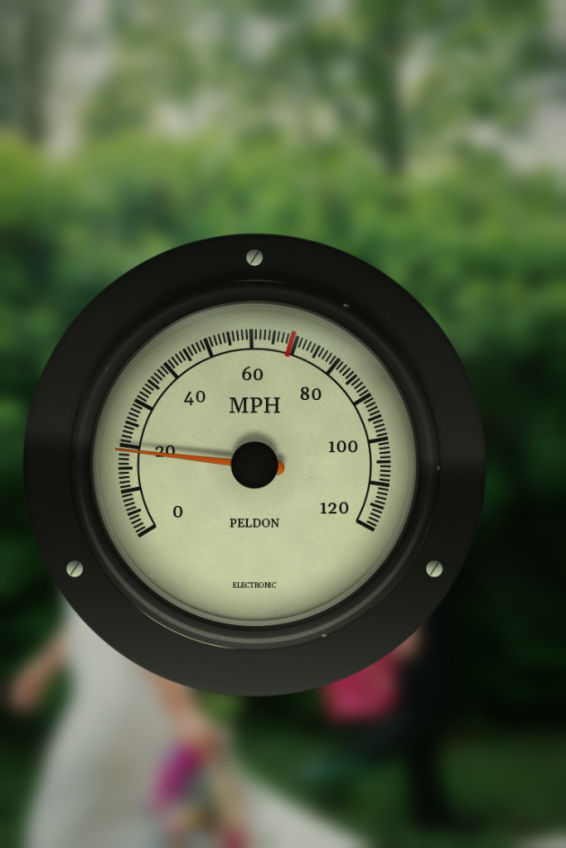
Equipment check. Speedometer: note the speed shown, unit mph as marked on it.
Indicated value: 19 mph
